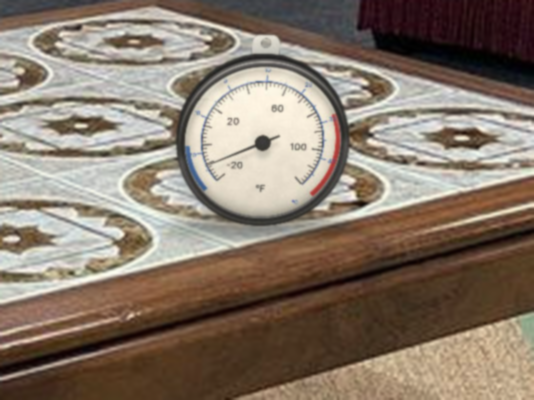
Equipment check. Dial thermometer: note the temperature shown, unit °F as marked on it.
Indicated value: -10 °F
